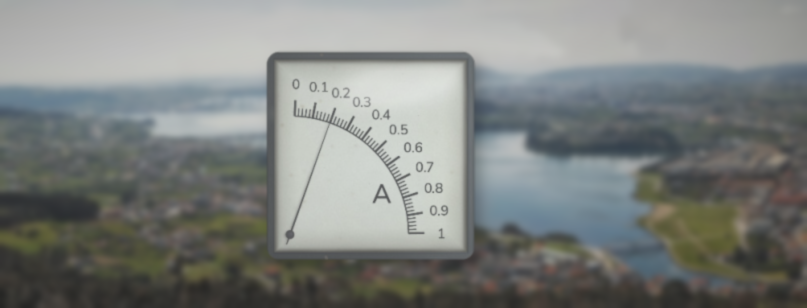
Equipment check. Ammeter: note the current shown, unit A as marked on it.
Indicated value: 0.2 A
